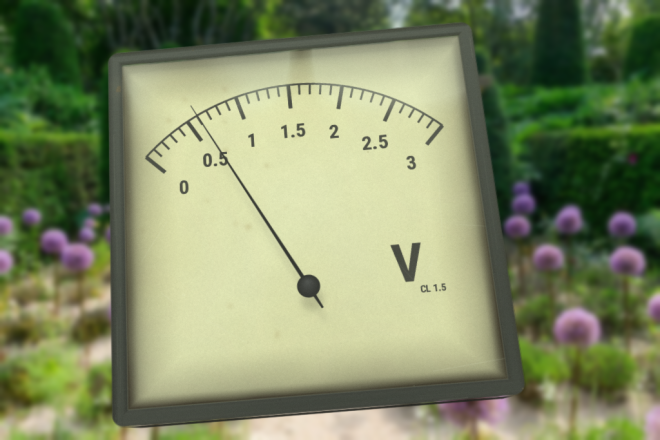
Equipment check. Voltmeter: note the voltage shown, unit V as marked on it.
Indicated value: 0.6 V
